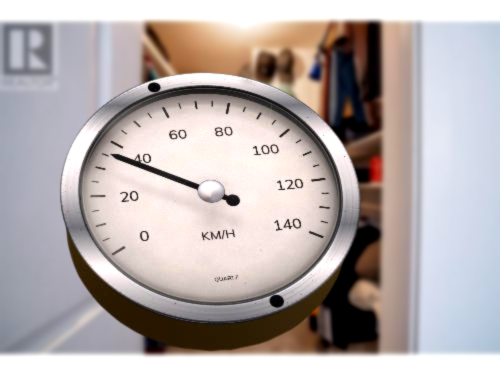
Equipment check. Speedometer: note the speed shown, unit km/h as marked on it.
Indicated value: 35 km/h
